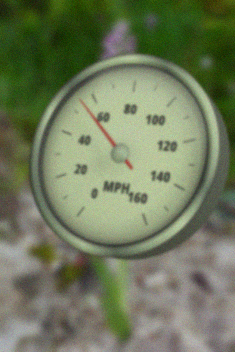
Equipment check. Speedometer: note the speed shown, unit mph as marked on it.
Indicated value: 55 mph
